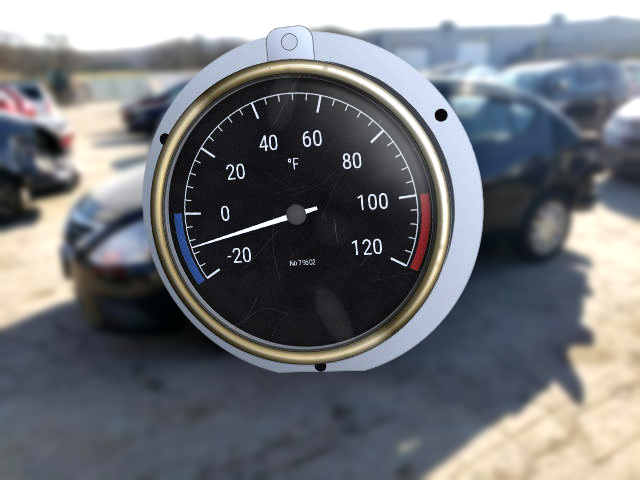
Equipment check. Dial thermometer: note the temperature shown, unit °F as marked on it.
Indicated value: -10 °F
